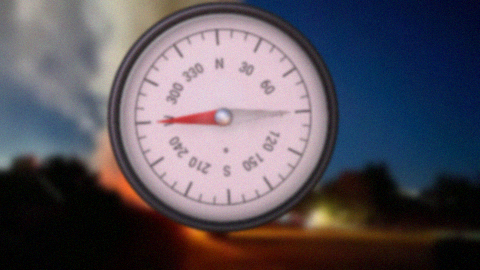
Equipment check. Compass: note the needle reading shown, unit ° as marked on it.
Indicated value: 270 °
